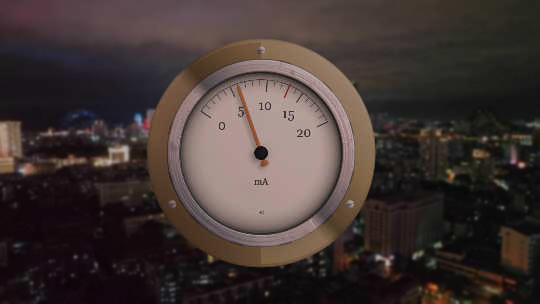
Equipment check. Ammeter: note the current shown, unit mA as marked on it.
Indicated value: 6 mA
